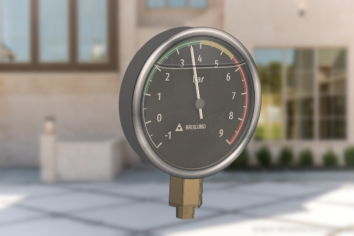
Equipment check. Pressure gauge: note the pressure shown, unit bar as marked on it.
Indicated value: 3.5 bar
